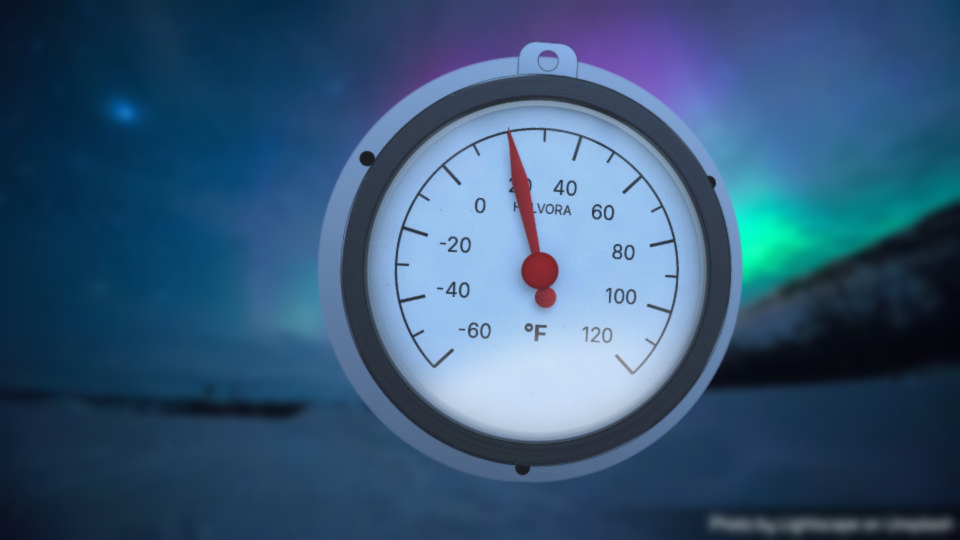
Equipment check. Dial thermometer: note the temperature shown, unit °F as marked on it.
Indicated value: 20 °F
